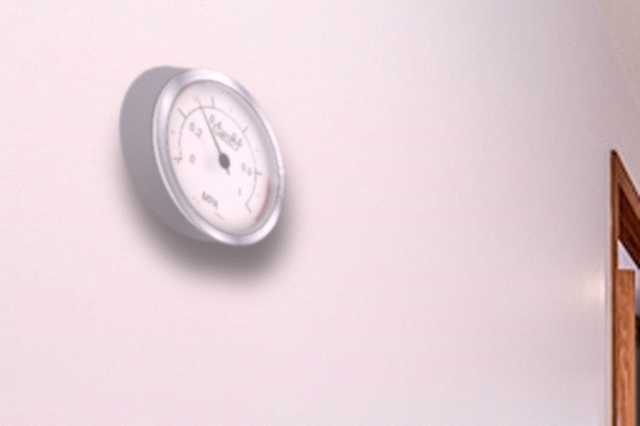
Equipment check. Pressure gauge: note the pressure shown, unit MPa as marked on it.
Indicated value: 0.3 MPa
